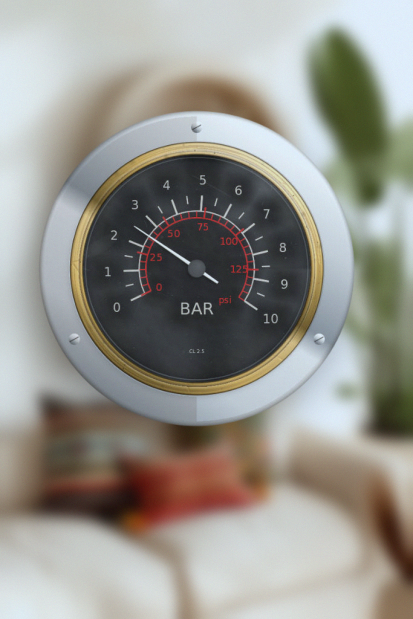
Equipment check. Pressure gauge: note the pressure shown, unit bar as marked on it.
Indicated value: 2.5 bar
